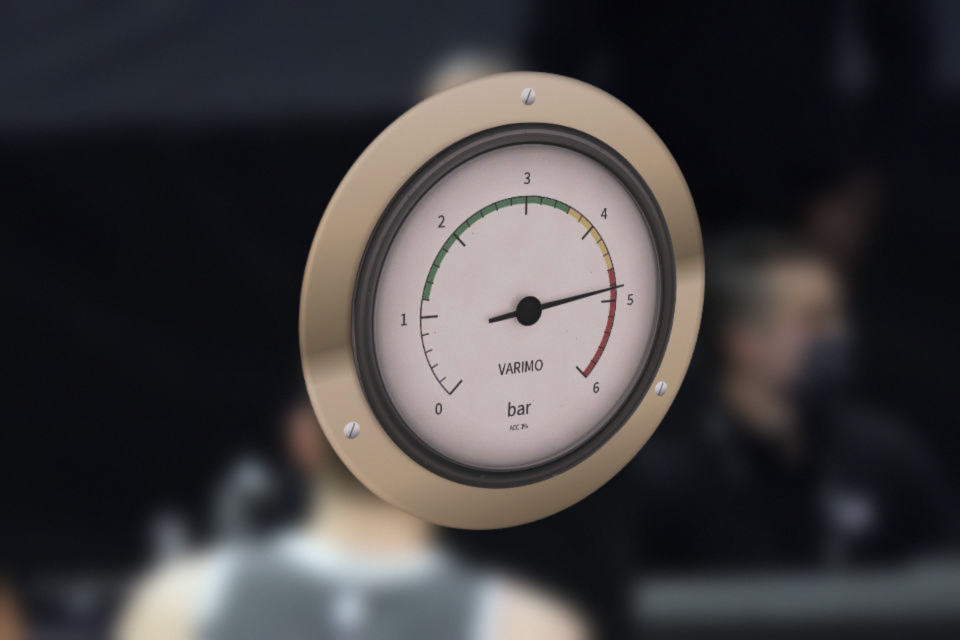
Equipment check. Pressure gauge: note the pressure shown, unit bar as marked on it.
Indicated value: 4.8 bar
